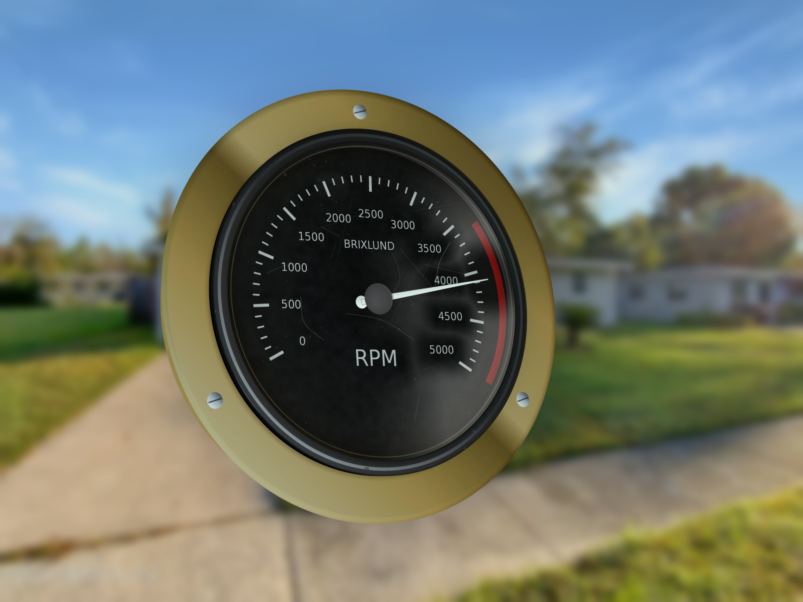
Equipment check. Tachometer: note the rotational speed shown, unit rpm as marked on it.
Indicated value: 4100 rpm
